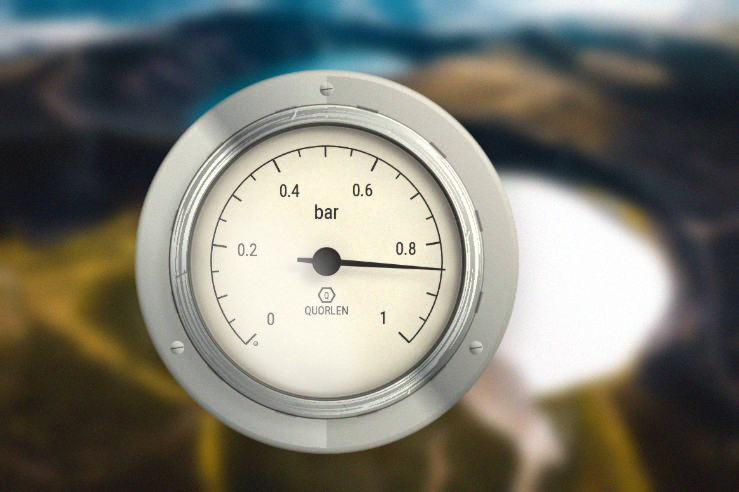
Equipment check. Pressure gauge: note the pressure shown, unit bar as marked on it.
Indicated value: 0.85 bar
